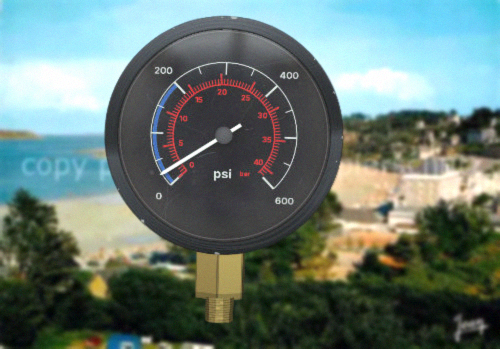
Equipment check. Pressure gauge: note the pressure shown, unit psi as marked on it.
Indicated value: 25 psi
